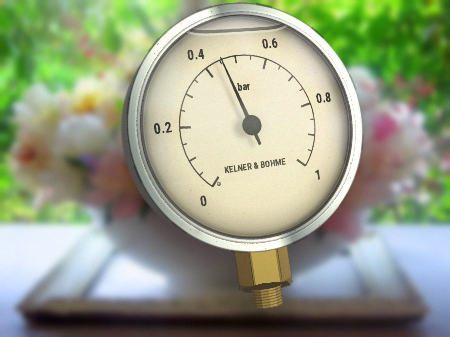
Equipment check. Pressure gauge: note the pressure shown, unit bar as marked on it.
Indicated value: 0.45 bar
